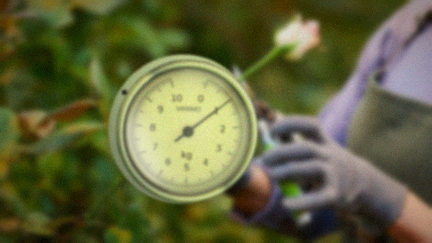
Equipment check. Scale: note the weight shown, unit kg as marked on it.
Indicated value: 1 kg
